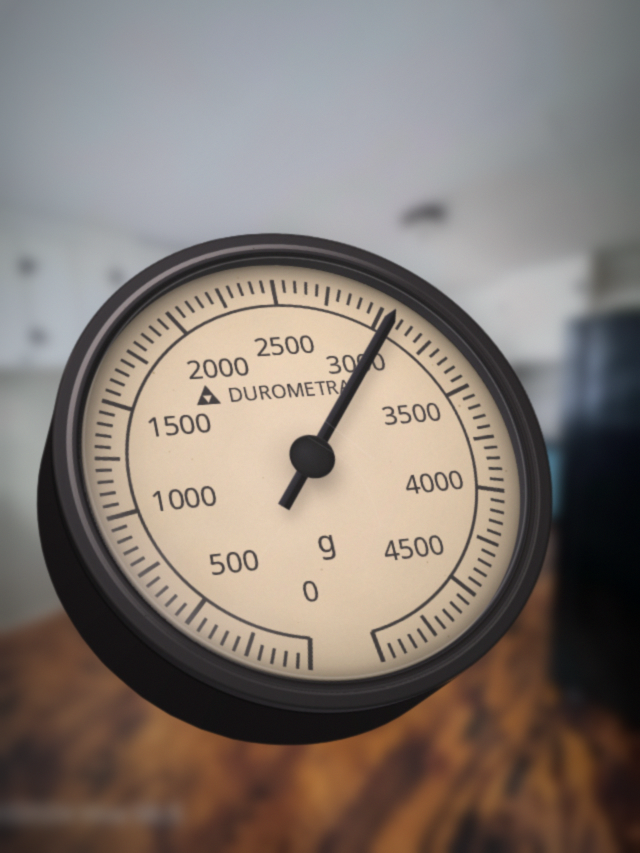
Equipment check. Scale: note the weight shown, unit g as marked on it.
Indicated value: 3050 g
